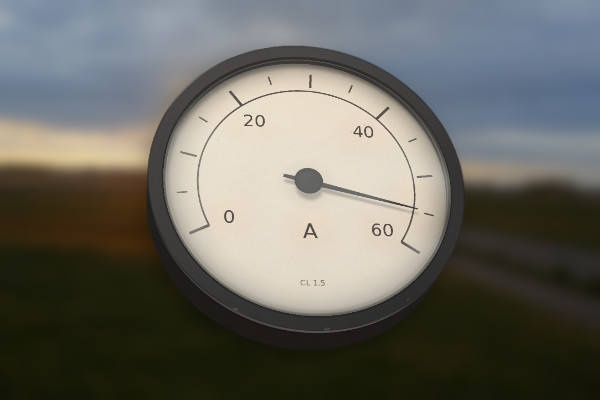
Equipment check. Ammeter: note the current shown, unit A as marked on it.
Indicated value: 55 A
